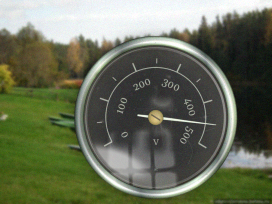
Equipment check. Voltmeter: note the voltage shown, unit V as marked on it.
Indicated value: 450 V
